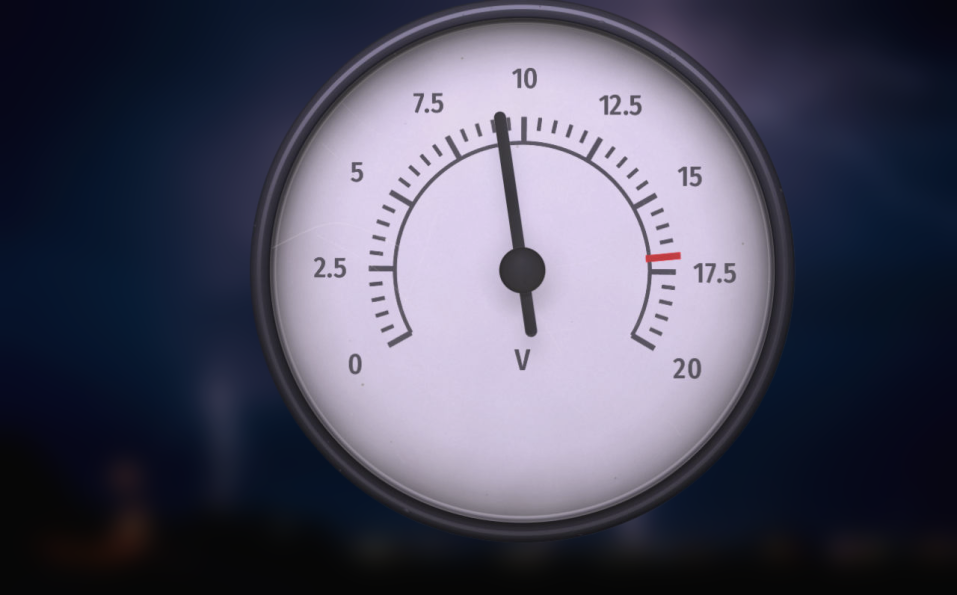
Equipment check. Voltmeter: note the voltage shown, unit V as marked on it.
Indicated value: 9.25 V
